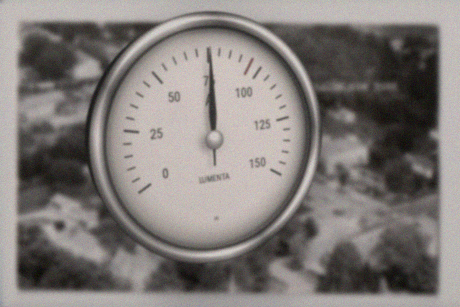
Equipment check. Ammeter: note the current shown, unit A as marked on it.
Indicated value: 75 A
